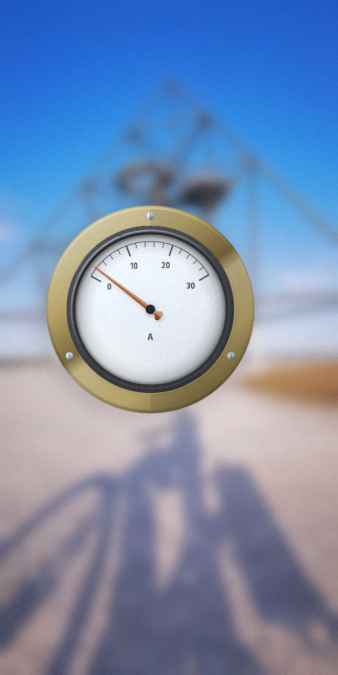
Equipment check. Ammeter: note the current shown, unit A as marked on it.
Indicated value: 2 A
